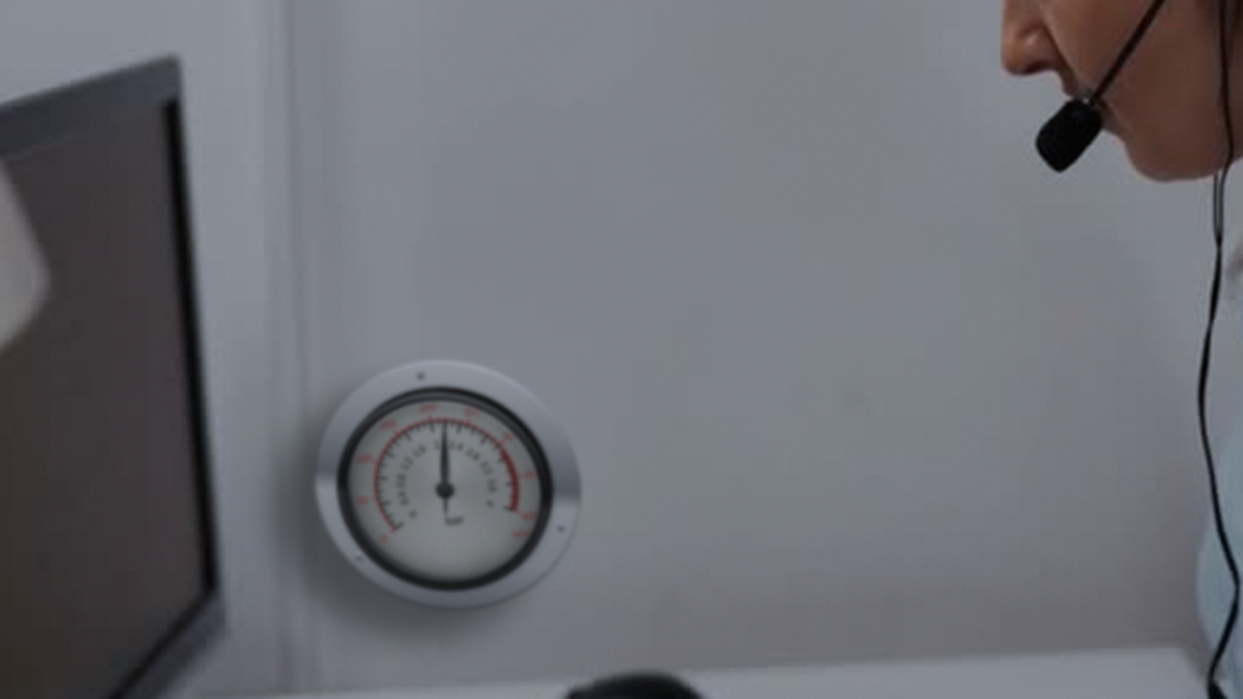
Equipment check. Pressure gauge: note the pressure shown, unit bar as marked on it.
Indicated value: 2.2 bar
